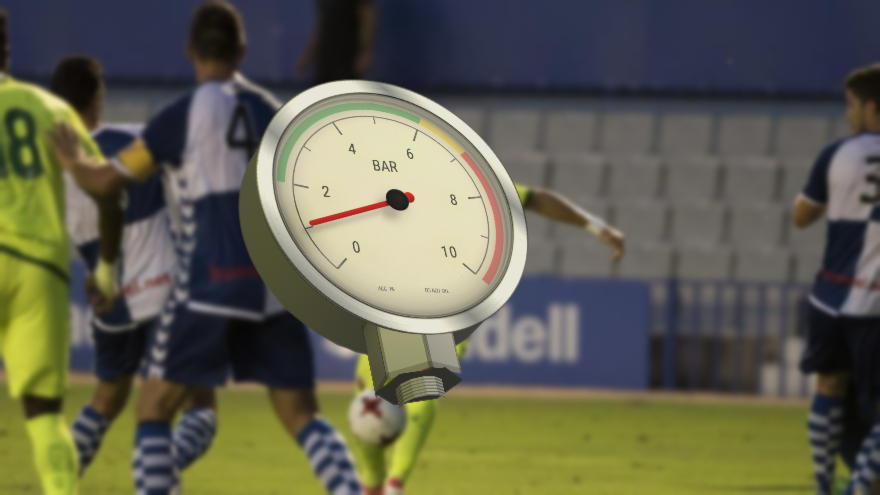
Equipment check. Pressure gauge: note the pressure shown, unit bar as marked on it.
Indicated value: 1 bar
